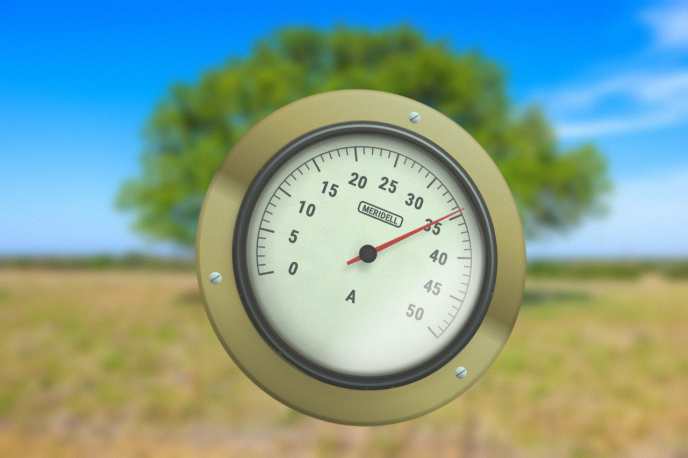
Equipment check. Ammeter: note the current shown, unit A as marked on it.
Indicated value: 34.5 A
